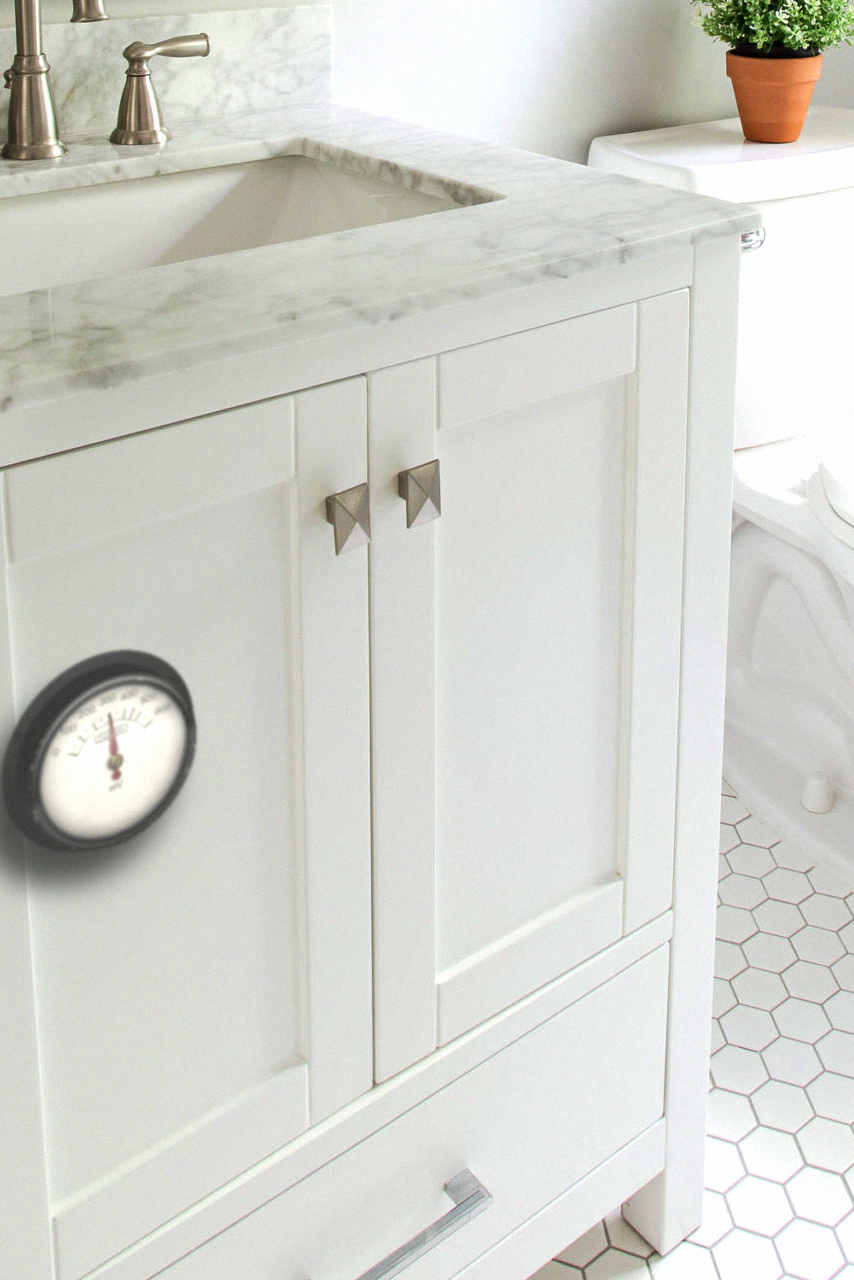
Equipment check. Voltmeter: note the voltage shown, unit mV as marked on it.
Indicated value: 300 mV
